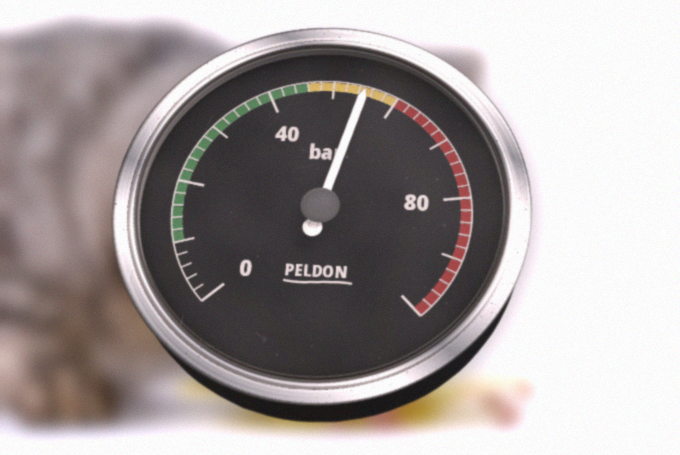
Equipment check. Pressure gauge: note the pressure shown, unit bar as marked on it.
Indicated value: 55 bar
